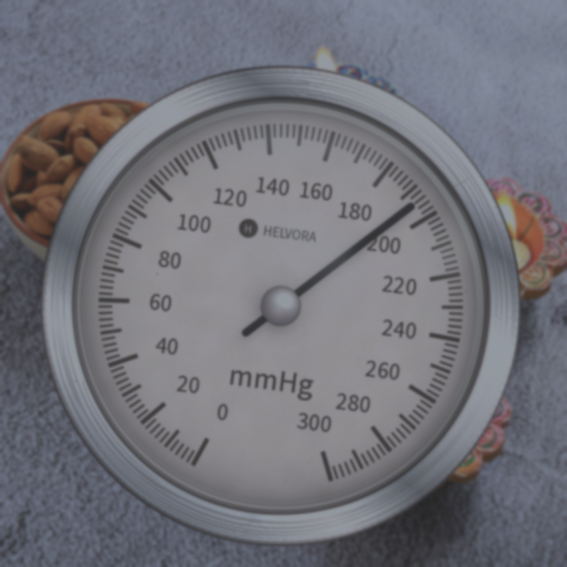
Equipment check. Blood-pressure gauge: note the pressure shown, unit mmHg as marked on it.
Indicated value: 194 mmHg
